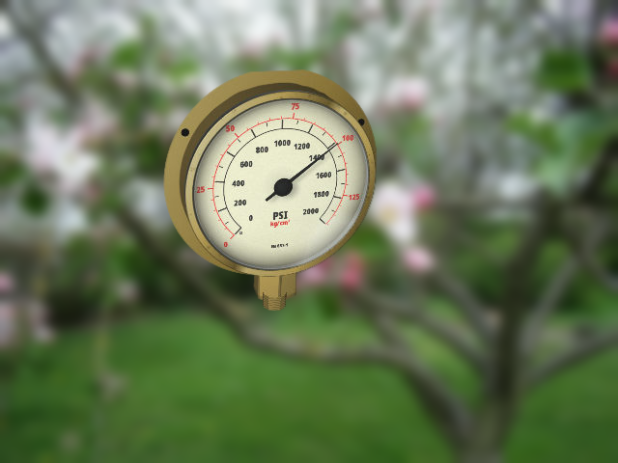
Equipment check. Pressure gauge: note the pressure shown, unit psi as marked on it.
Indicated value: 1400 psi
